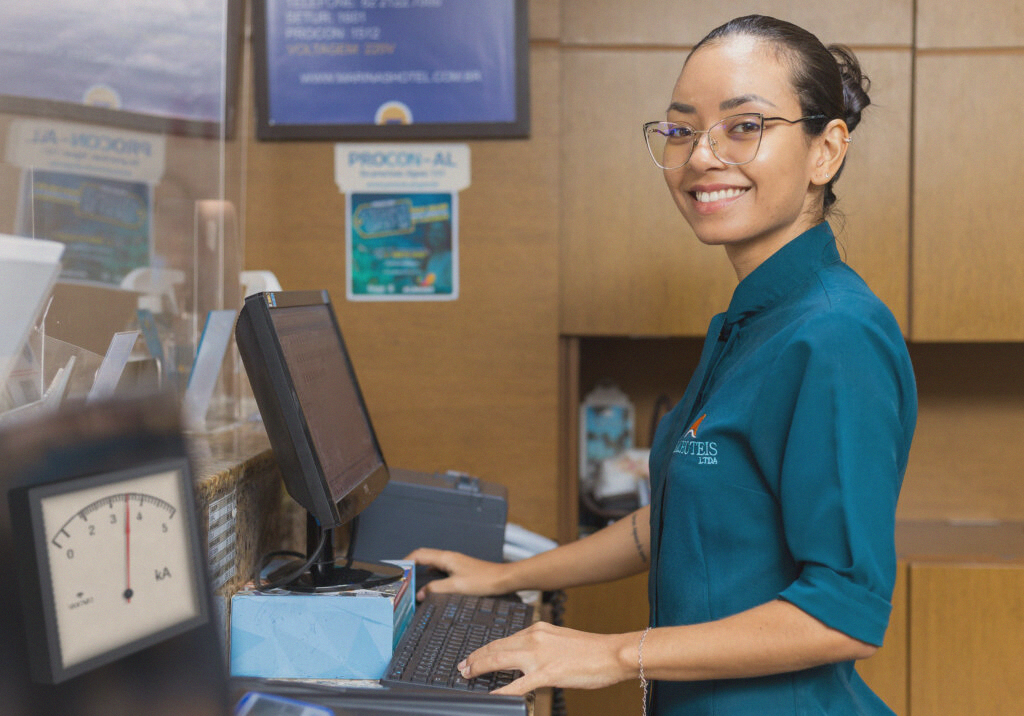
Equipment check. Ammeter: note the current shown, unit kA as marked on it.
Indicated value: 3.5 kA
